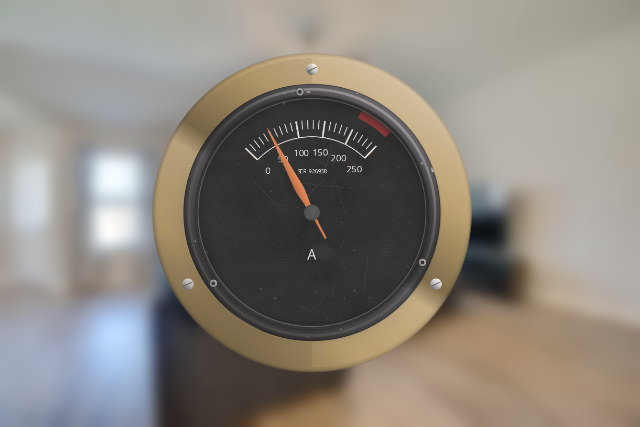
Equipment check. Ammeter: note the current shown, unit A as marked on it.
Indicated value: 50 A
